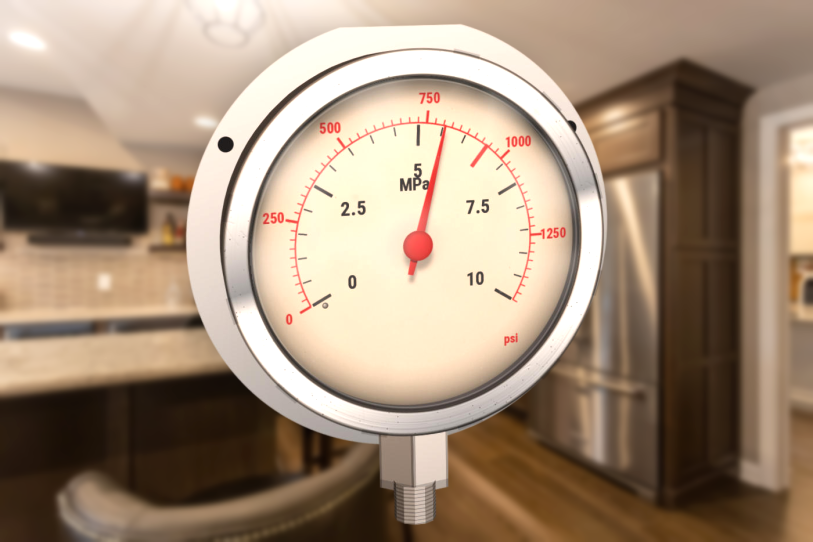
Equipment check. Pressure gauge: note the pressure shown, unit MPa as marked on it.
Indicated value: 5.5 MPa
